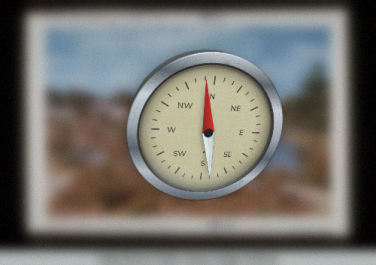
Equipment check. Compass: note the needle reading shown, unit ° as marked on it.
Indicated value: 350 °
